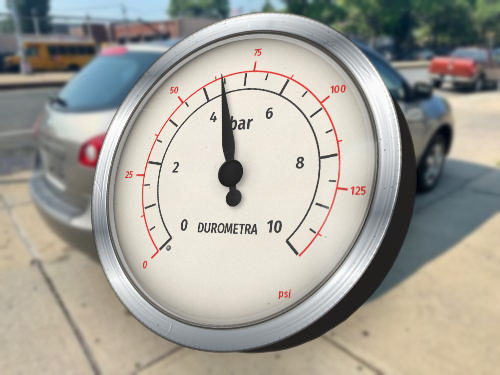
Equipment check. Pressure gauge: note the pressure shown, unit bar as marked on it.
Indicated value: 4.5 bar
